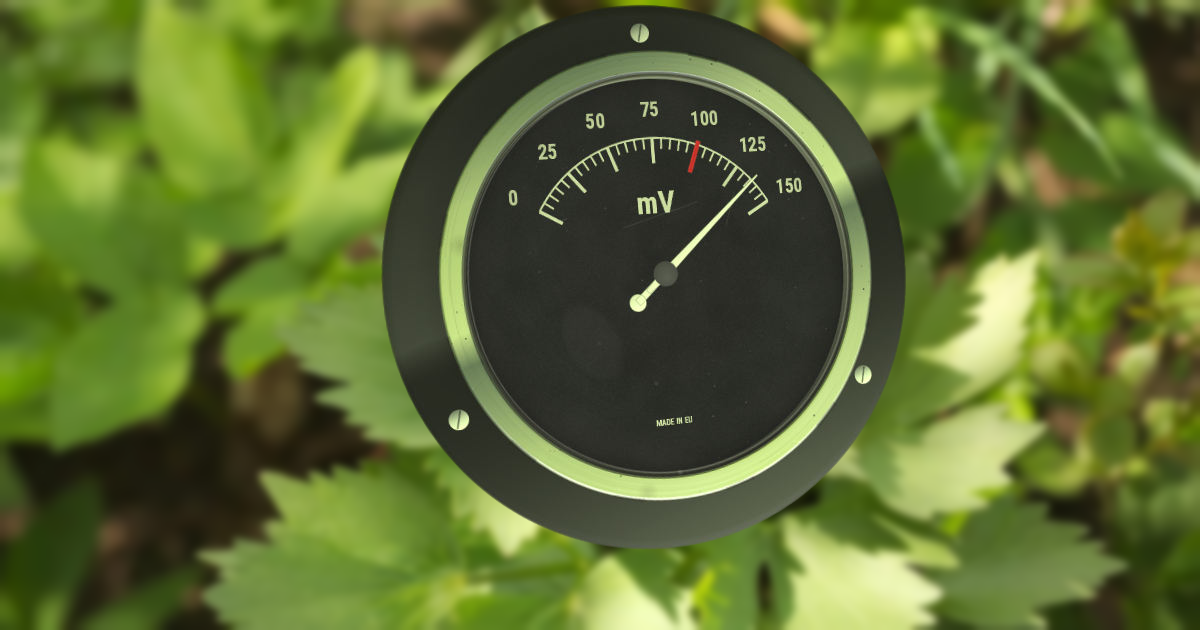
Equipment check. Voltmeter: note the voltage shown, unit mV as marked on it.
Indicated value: 135 mV
